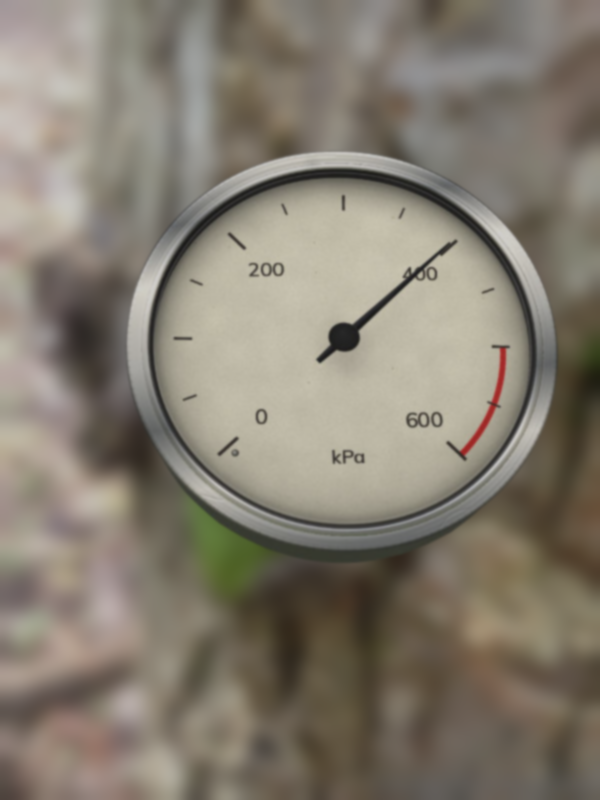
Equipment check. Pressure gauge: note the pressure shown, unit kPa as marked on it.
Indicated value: 400 kPa
